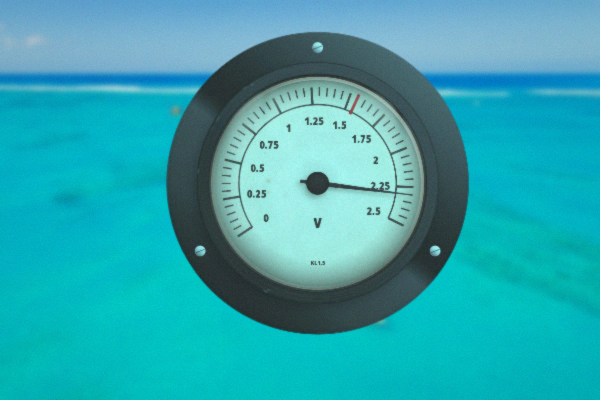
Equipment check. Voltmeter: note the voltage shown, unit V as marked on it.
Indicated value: 2.3 V
